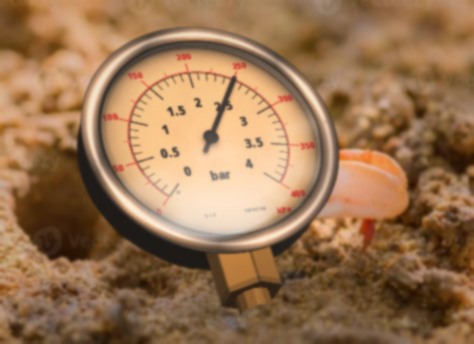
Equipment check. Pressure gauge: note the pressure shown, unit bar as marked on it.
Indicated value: 2.5 bar
